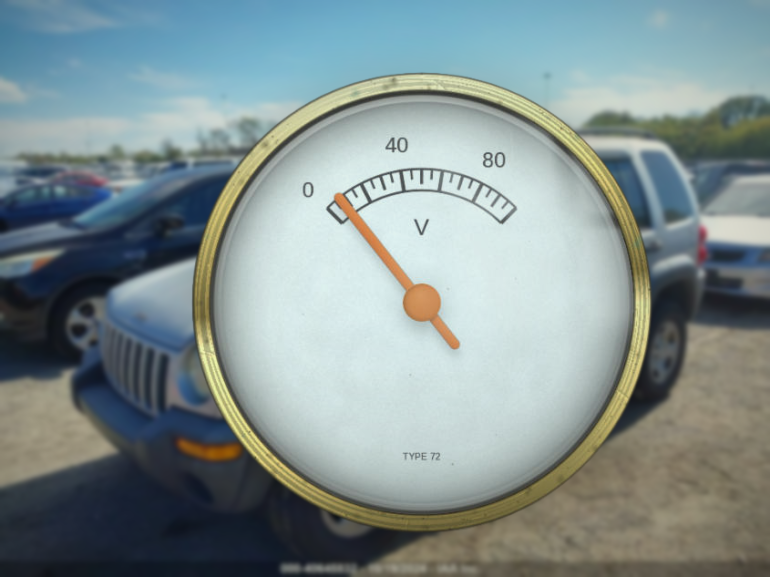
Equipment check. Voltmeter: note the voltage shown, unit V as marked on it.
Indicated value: 7.5 V
